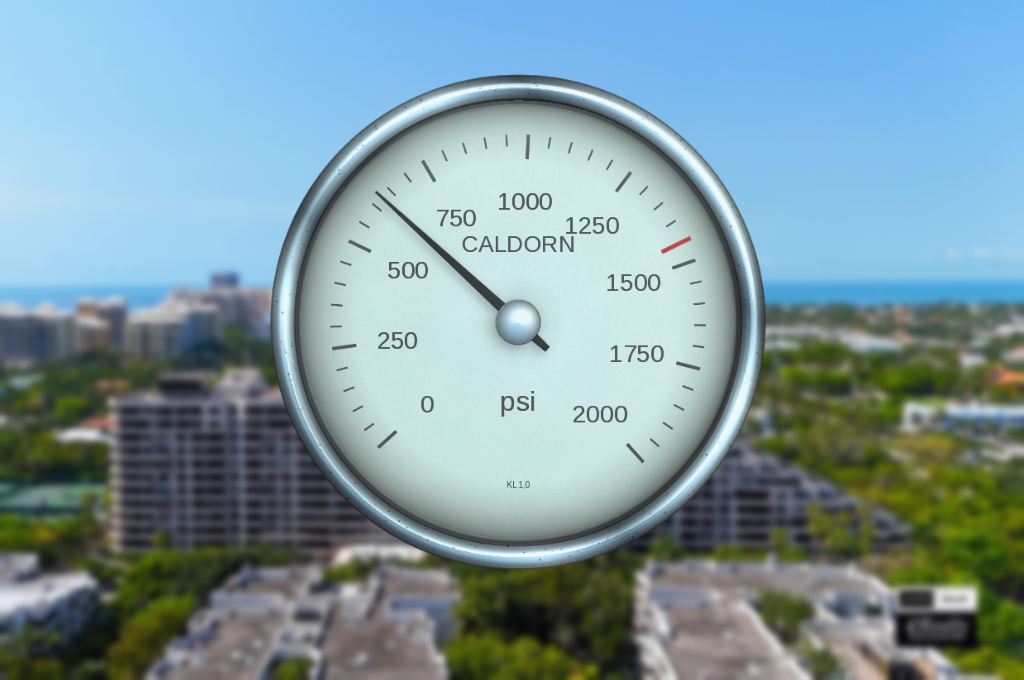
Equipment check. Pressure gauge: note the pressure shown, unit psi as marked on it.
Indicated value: 625 psi
